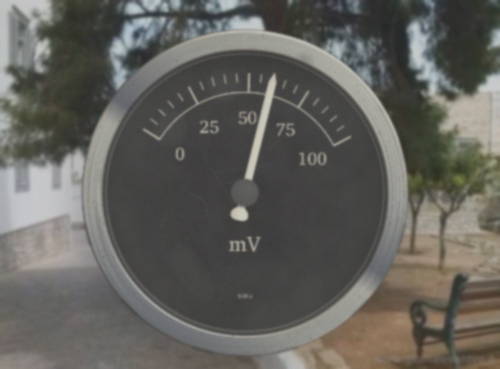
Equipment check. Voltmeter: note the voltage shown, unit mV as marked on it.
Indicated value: 60 mV
